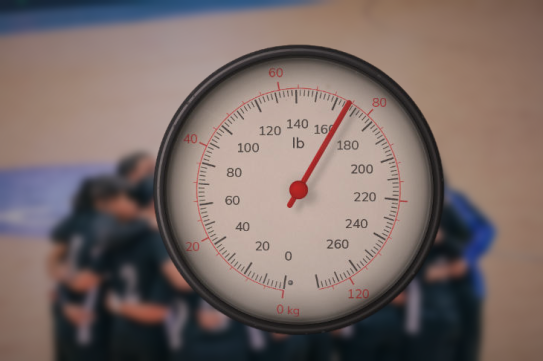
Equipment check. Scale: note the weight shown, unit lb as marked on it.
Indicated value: 166 lb
